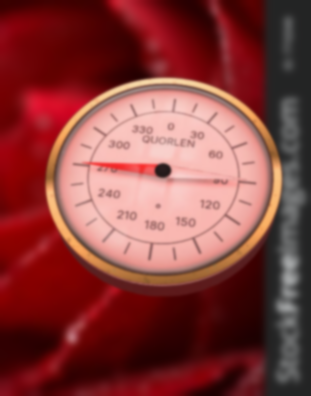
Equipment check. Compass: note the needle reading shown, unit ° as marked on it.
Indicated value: 270 °
